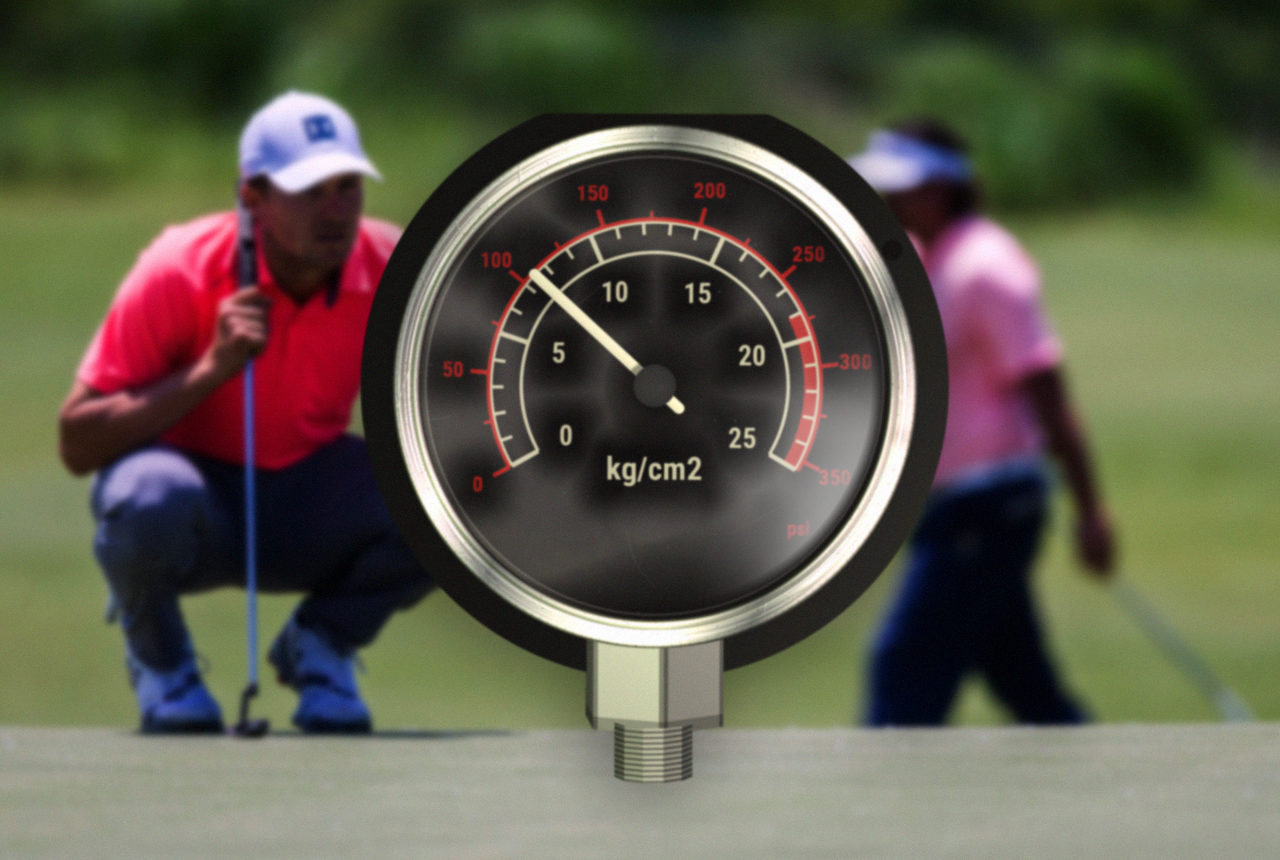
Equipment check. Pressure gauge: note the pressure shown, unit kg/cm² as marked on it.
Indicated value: 7.5 kg/cm²
